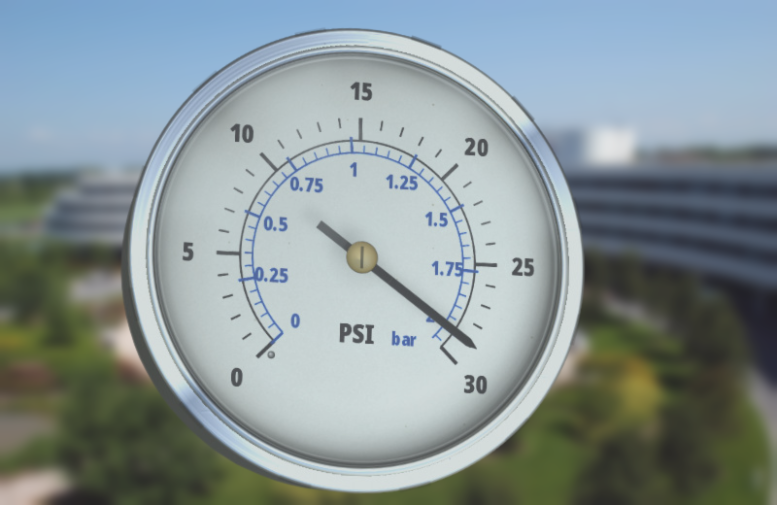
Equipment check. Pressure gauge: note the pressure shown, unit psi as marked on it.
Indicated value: 29 psi
